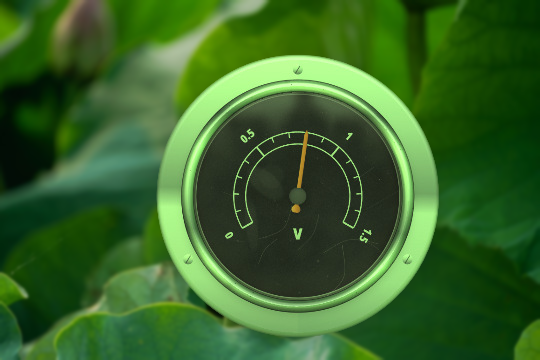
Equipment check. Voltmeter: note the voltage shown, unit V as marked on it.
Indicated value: 0.8 V
